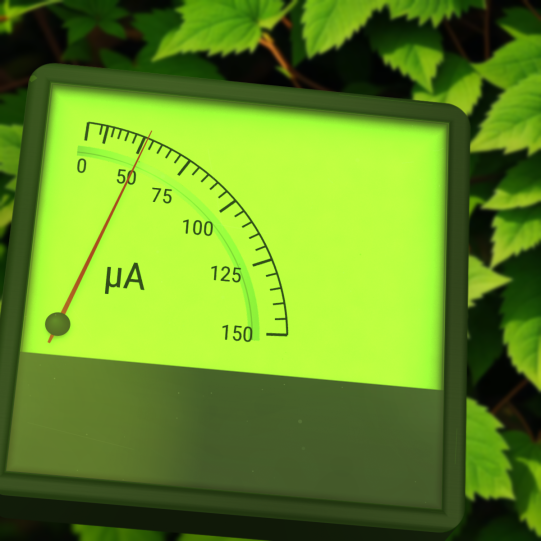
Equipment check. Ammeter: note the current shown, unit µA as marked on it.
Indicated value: 52.5 µA
